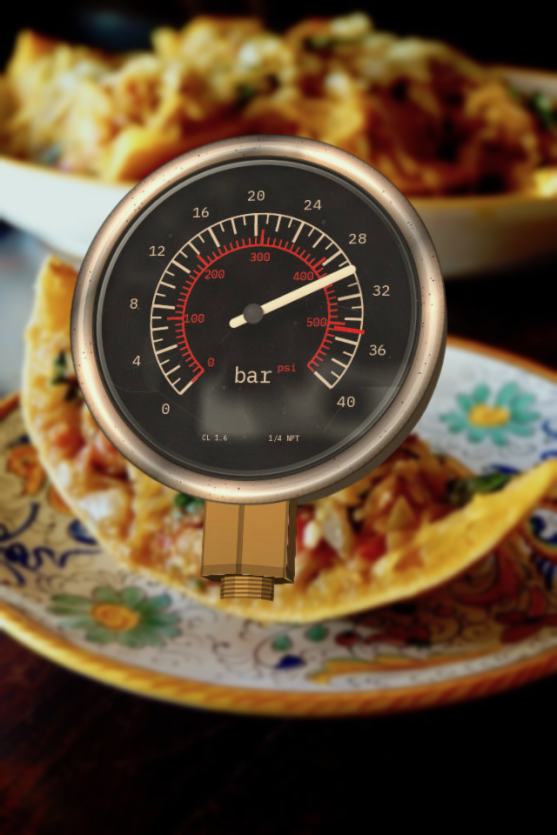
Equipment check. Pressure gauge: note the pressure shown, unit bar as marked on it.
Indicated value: 30 bar
